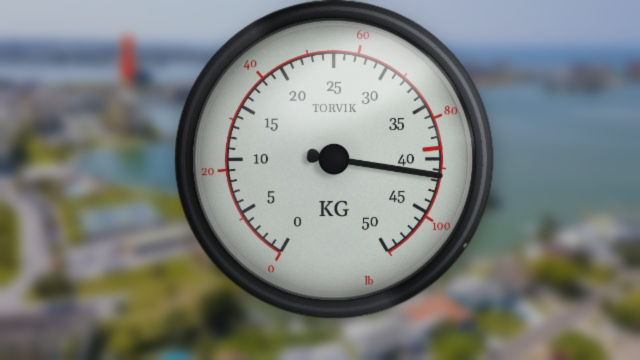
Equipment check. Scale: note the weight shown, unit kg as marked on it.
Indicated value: 41.5 kg
